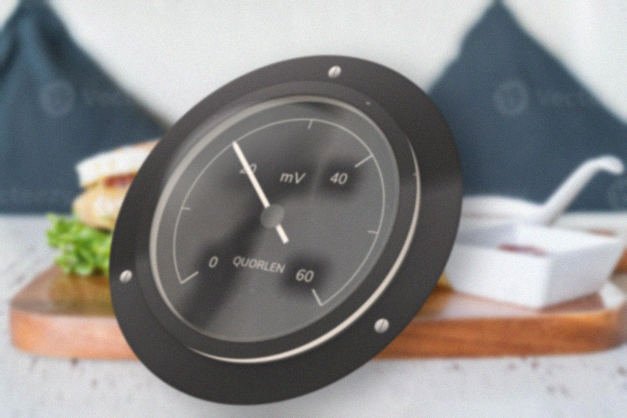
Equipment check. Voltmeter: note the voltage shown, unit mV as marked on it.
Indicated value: 20 mV
